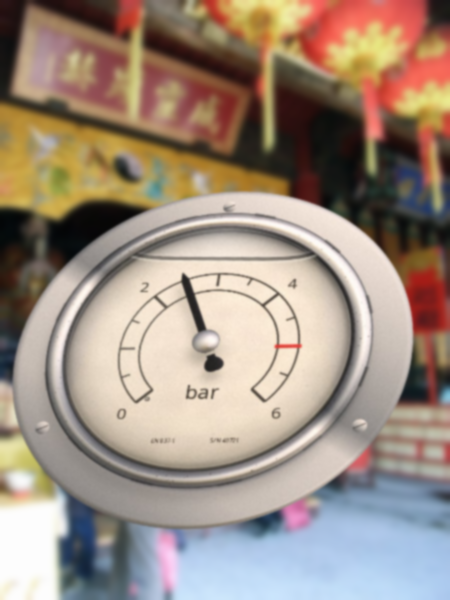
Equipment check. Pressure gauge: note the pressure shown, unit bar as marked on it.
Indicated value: 2.5 bar
